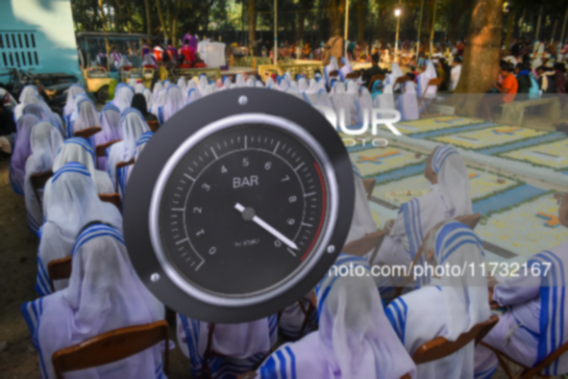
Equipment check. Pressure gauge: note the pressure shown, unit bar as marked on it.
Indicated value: 9.8 bar
